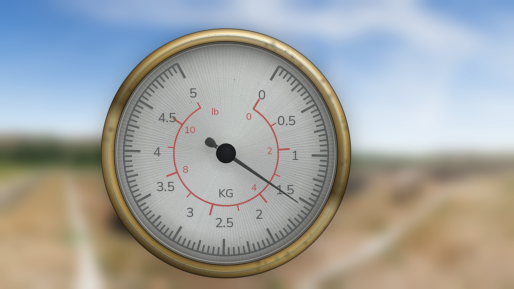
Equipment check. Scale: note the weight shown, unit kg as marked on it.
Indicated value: 1.55 kg
